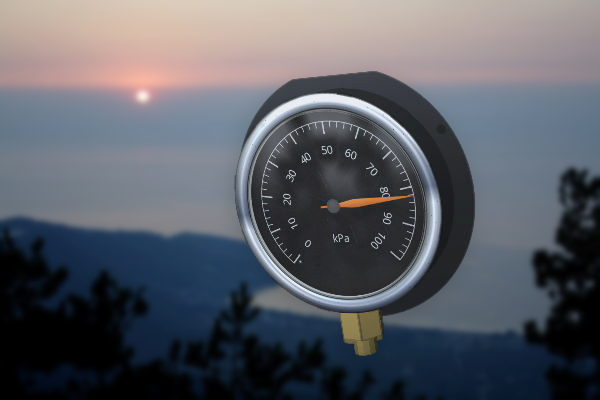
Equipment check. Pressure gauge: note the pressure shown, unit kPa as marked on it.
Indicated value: 82 kPa
